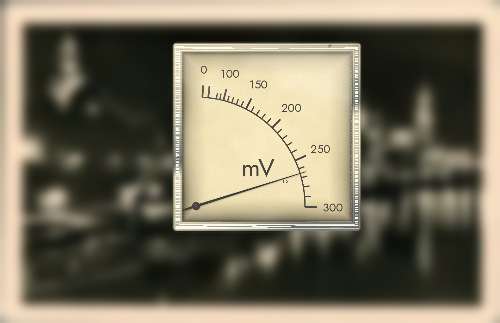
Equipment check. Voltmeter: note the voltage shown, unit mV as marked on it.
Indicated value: 265 mV
